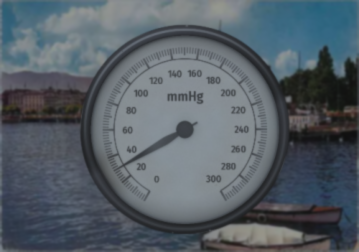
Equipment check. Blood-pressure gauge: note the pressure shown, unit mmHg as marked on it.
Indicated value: 30 mmHg
